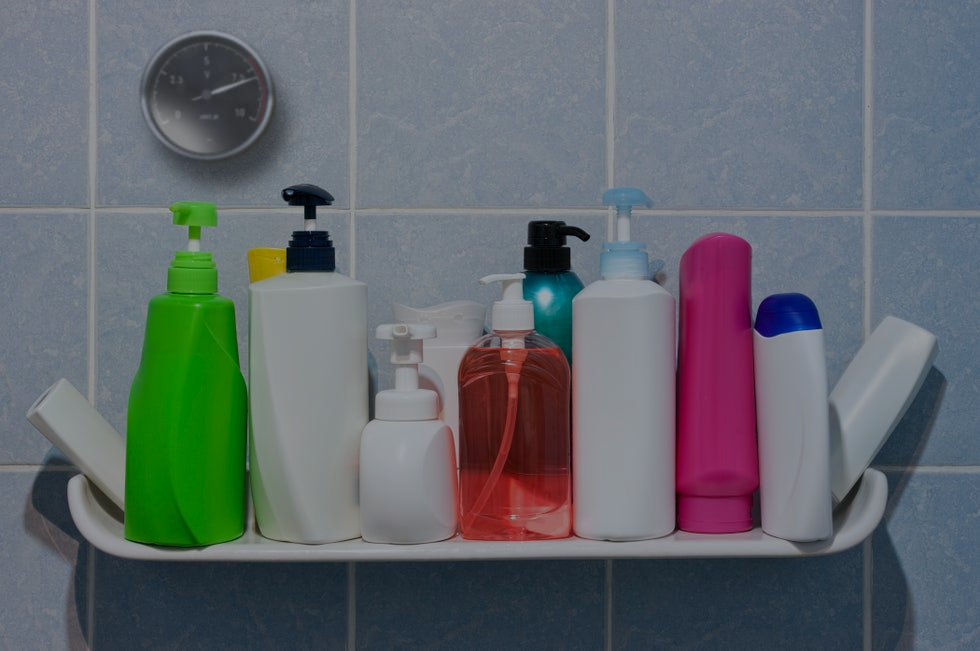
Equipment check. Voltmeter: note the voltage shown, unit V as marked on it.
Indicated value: 8 V
